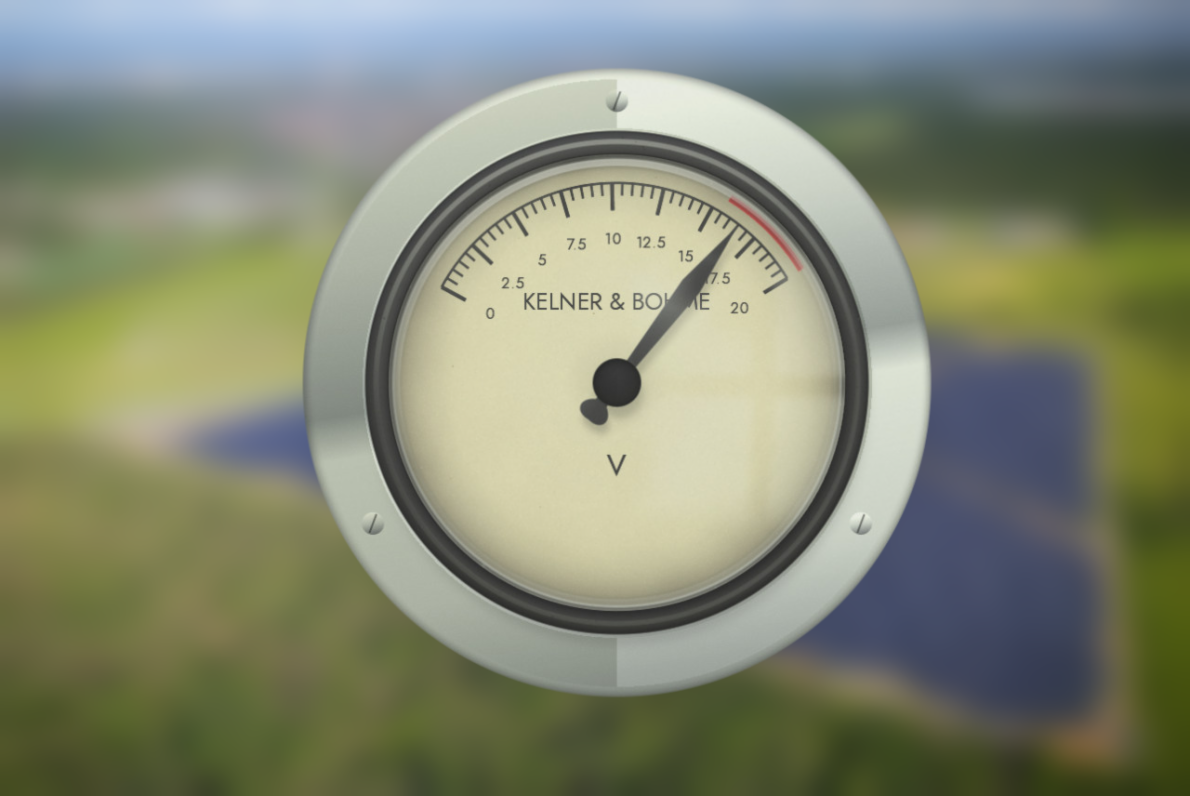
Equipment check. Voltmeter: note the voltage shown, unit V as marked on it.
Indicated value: 16.5 V
